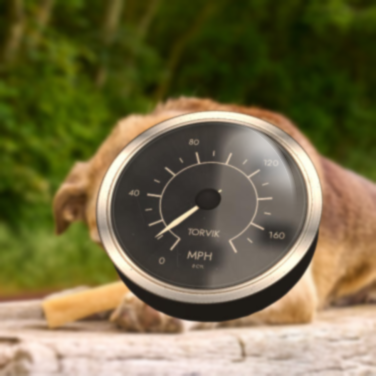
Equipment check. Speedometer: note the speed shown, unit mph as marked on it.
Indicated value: 10 mph
